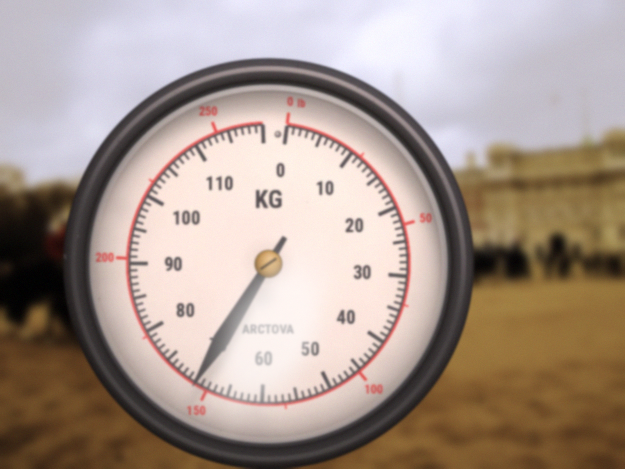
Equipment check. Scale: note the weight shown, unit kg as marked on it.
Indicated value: 70 kg
